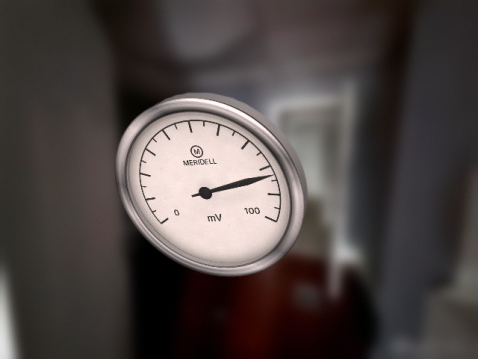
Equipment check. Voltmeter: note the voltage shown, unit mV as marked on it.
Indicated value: 82.5 mV
